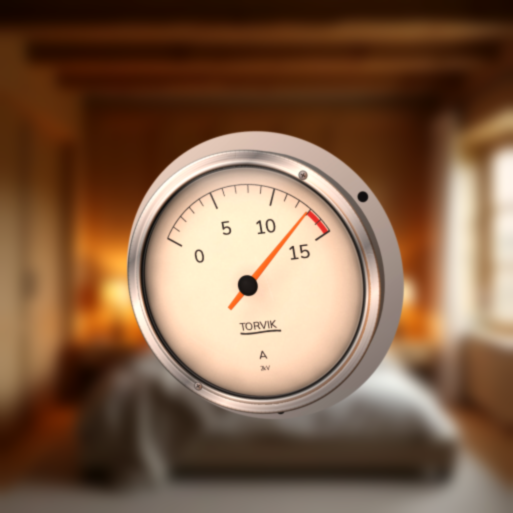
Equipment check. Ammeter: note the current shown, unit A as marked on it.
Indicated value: 13 A
